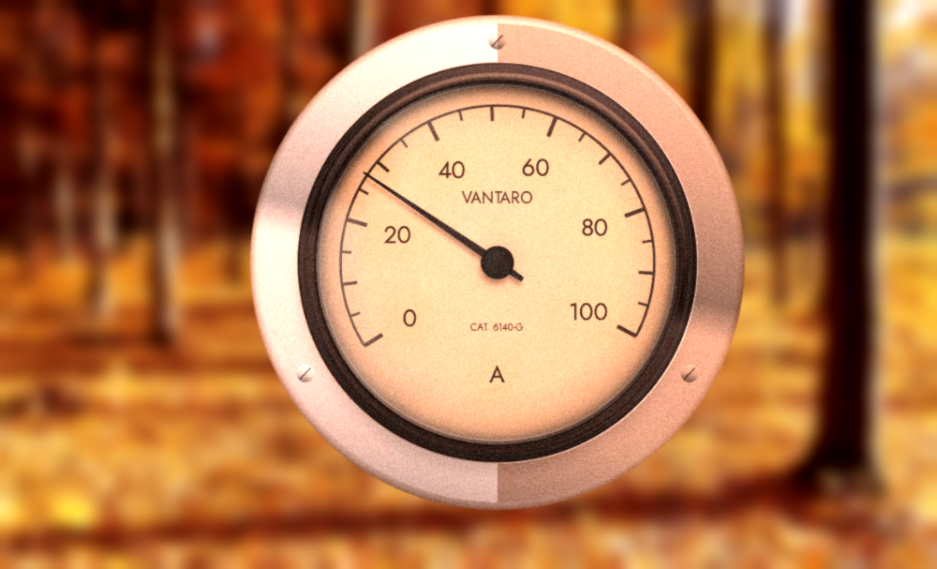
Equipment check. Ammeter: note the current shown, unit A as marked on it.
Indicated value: 27.5 A
